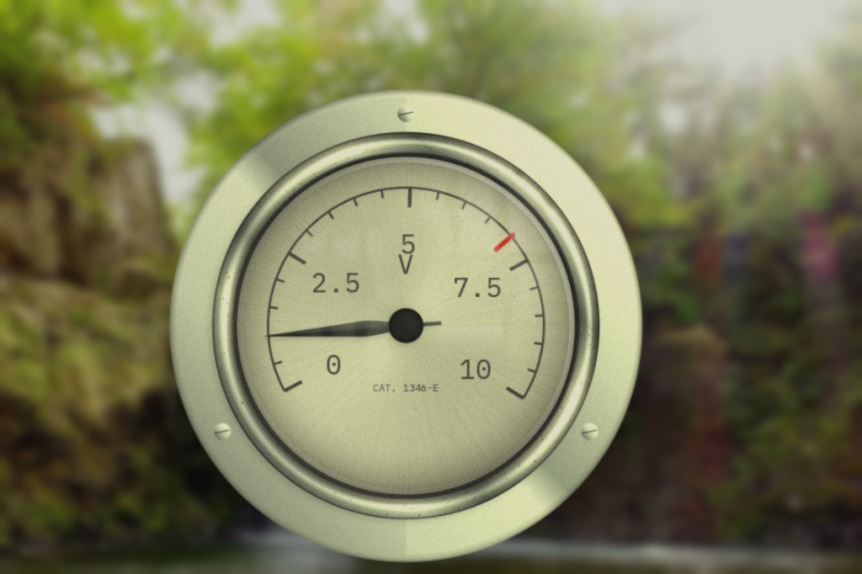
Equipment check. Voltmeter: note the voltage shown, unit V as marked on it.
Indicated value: 1 V
